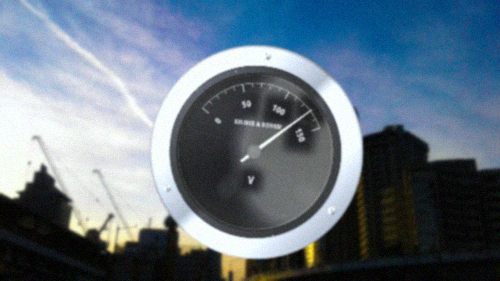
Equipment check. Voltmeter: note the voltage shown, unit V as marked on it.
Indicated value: 130 V
